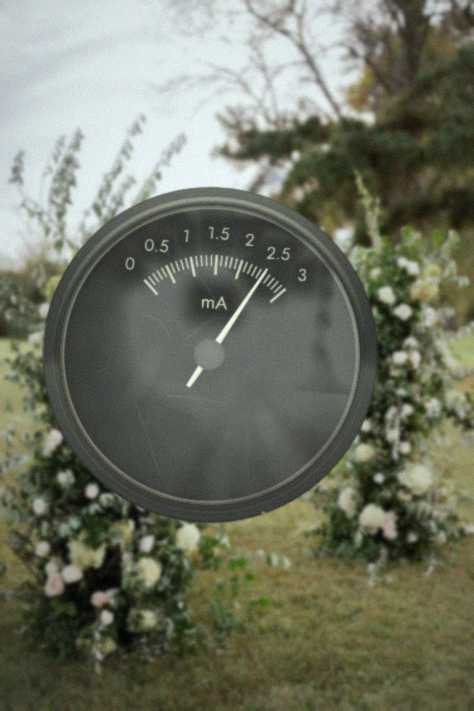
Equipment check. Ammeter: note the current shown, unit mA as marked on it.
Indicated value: 2.5 mA
